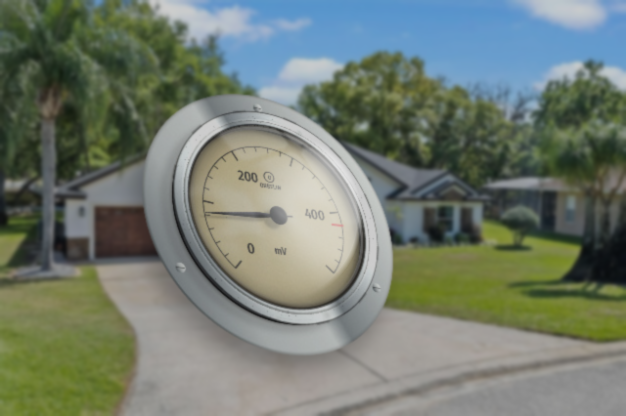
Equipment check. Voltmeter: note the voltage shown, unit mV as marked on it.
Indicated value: 80 mV
